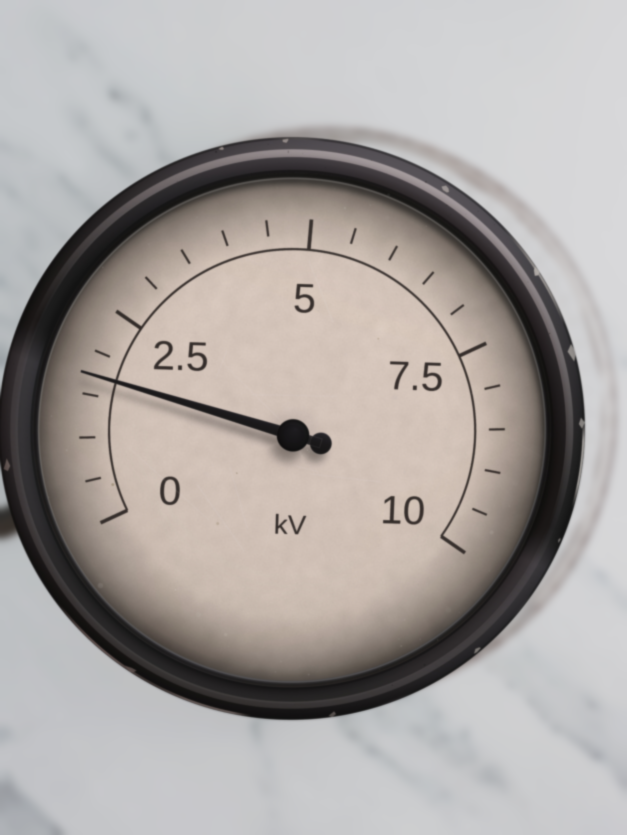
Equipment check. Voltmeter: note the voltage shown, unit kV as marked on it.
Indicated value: 1.75 kV
